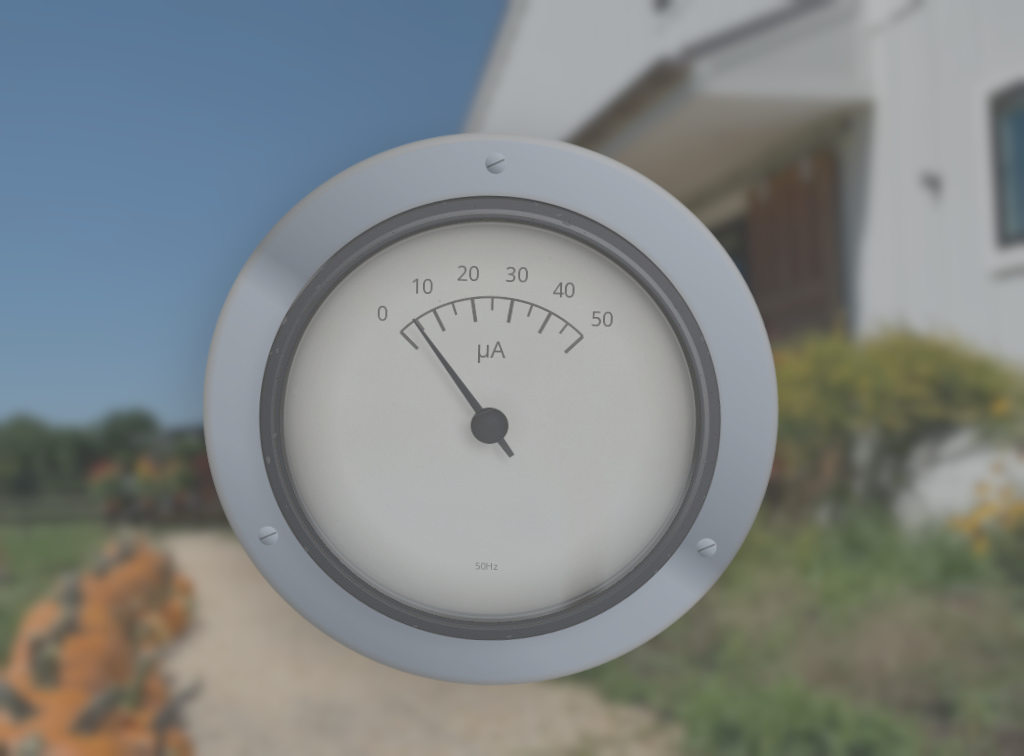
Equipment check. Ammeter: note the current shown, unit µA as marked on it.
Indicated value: 5 µA
